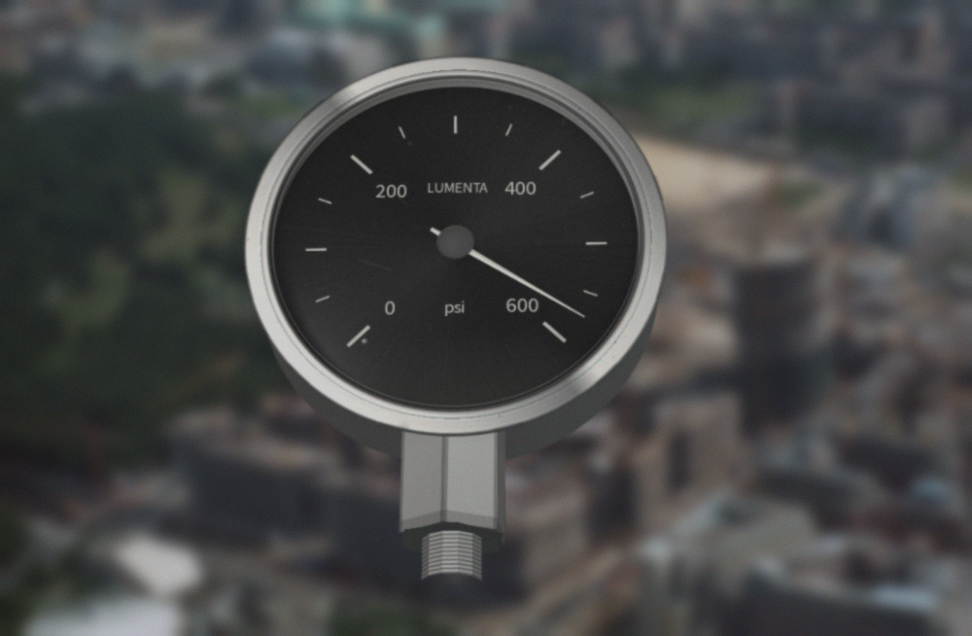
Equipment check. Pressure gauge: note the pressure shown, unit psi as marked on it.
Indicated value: 575 psi
